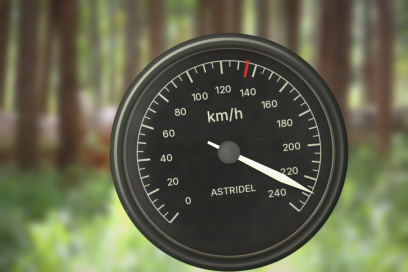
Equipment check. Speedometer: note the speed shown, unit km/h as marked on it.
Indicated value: 227.5 km/h
